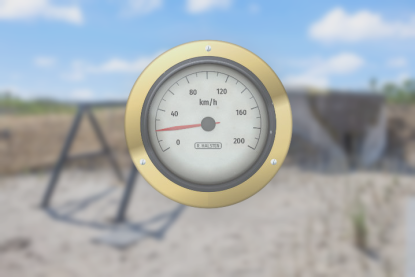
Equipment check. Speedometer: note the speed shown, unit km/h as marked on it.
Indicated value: 20 km/h
